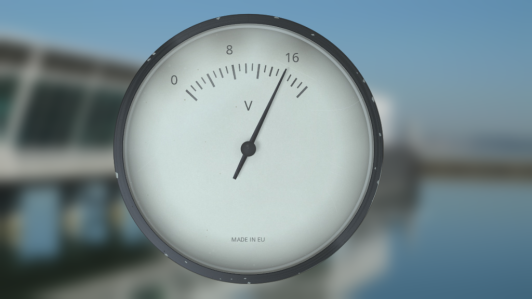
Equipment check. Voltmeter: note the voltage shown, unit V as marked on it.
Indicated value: 16 V
